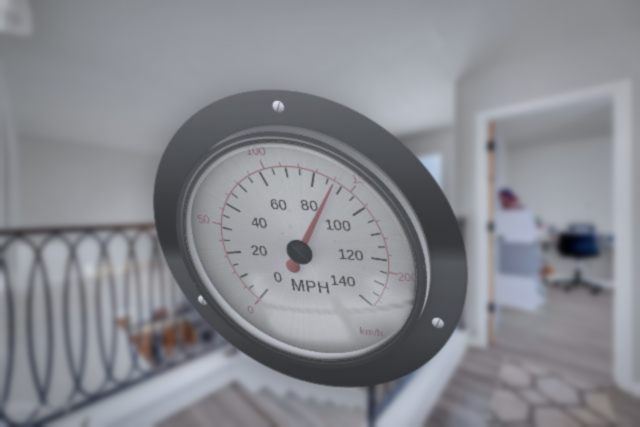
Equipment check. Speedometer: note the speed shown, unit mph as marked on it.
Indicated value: 87.5 mph
